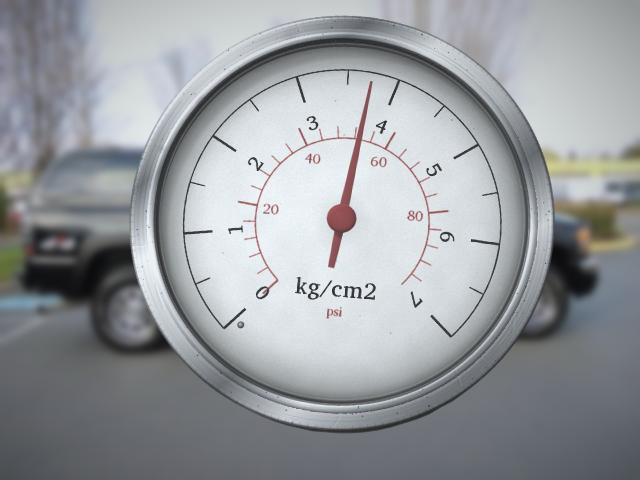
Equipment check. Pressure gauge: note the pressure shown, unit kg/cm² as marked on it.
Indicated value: 3.75 kg/cm²
